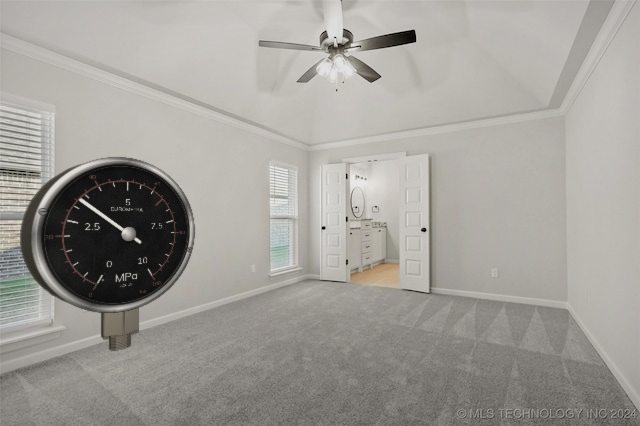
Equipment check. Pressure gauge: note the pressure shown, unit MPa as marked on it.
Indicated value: 3.25 MPa
